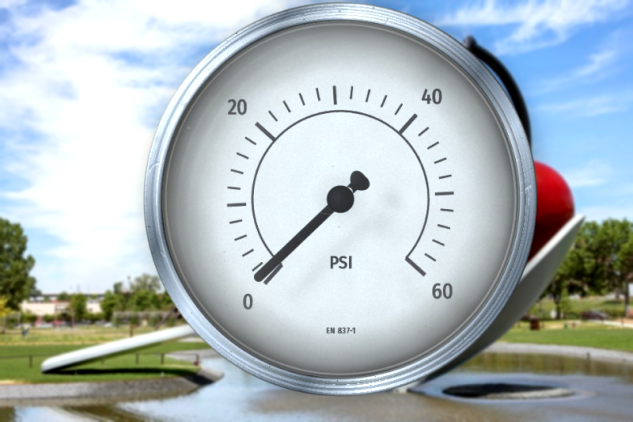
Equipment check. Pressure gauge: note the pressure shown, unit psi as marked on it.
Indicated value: 1 psi
